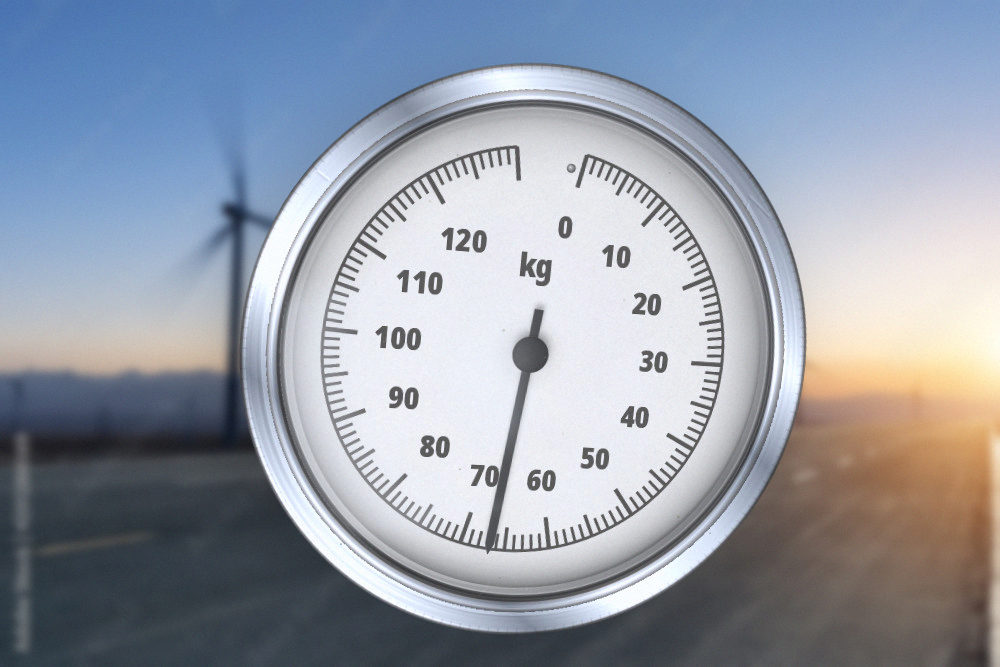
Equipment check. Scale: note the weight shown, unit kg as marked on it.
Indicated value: 67 kg
